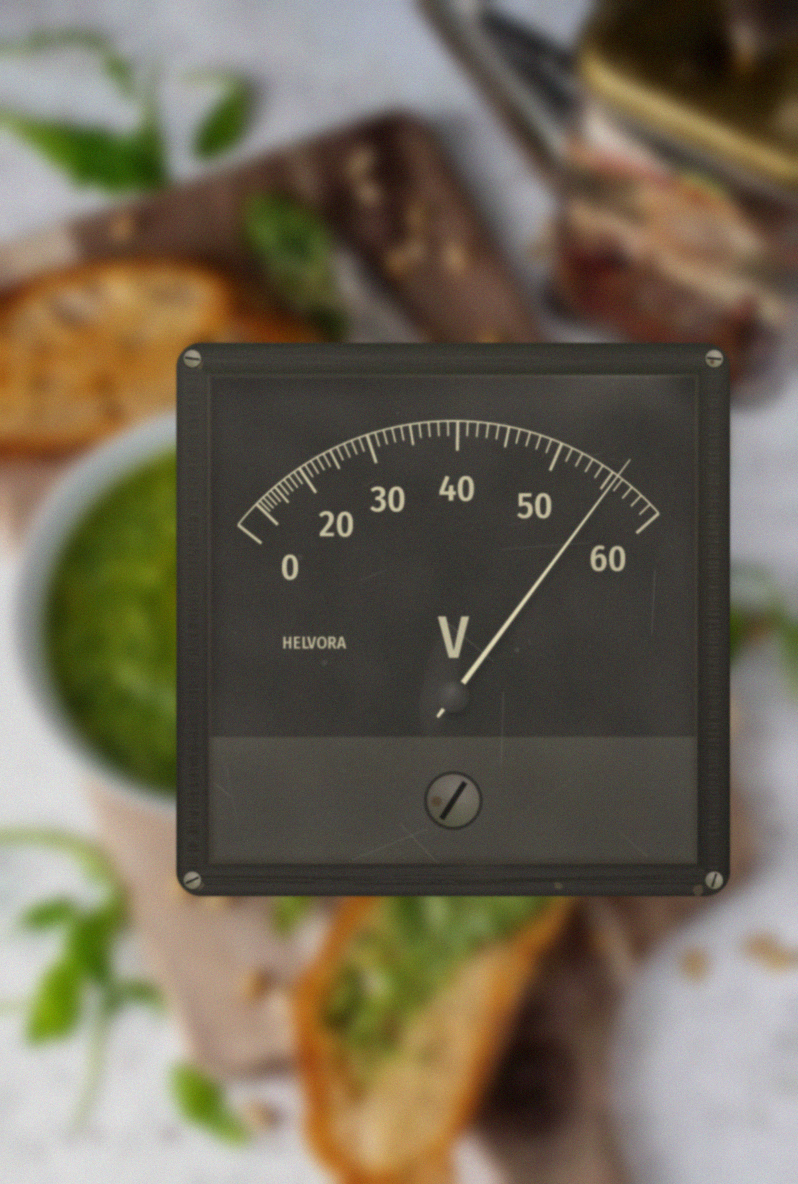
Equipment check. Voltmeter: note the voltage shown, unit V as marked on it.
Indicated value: 55.5 V
